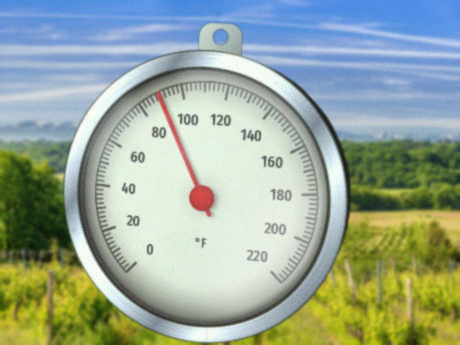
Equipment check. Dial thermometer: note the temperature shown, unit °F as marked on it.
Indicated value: 90 °F
